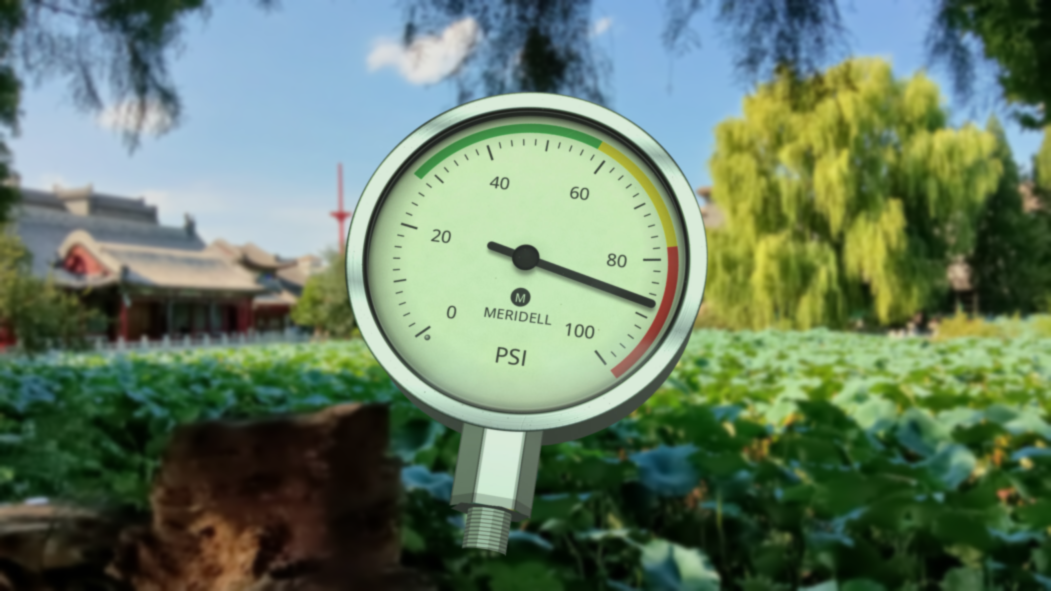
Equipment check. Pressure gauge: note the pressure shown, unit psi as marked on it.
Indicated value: 88 psi
